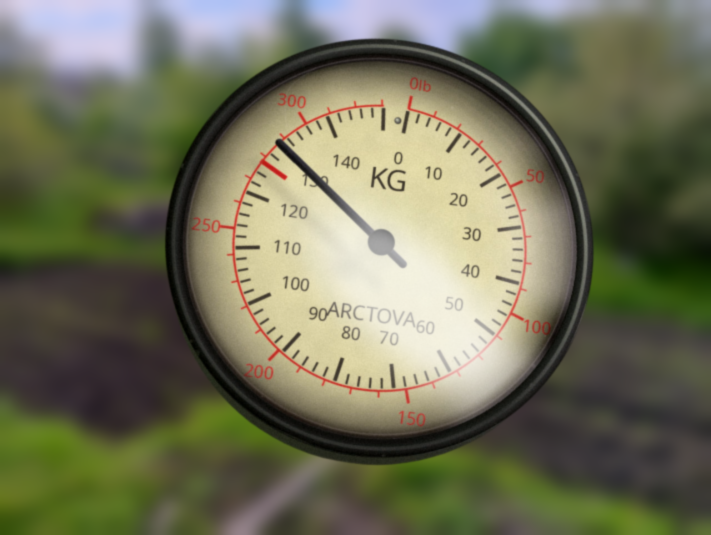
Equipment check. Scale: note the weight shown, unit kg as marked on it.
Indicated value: 130 kg
